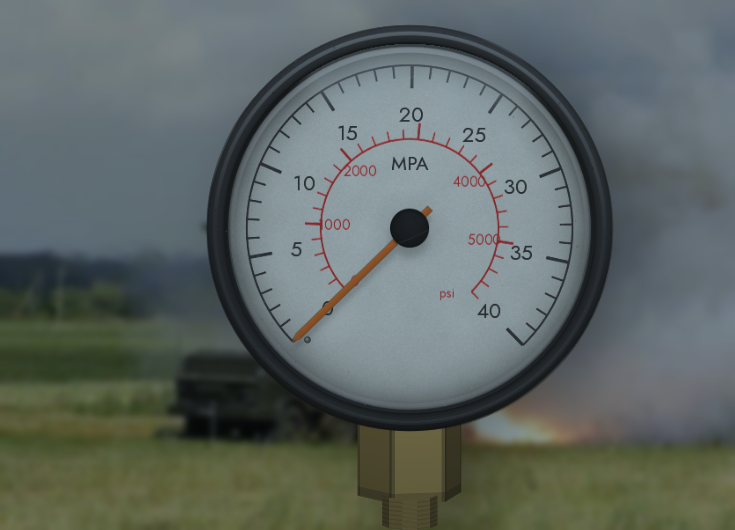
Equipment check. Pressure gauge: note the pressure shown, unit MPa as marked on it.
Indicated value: 0 MPa
